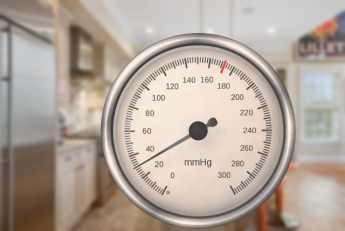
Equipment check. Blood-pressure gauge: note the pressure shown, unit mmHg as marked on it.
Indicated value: 30 mmHg
